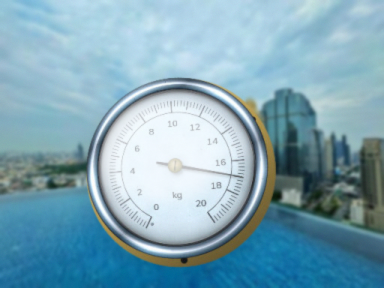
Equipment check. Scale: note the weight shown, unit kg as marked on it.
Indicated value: 17 kg
